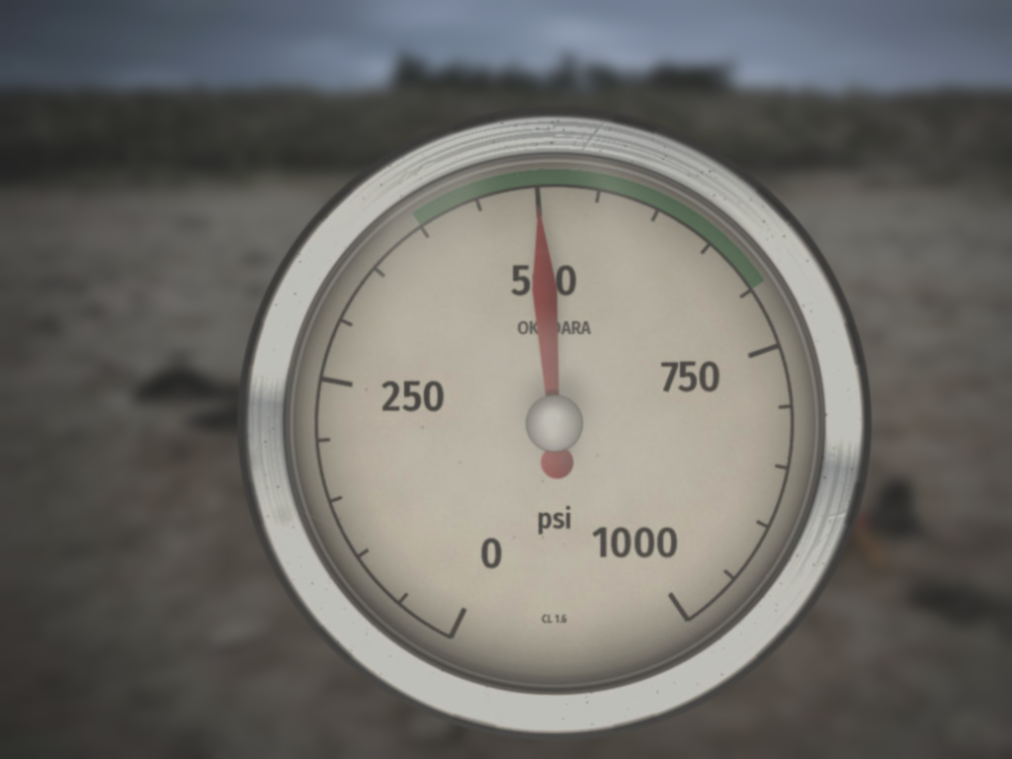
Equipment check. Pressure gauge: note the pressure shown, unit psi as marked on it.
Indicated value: 500 psi
